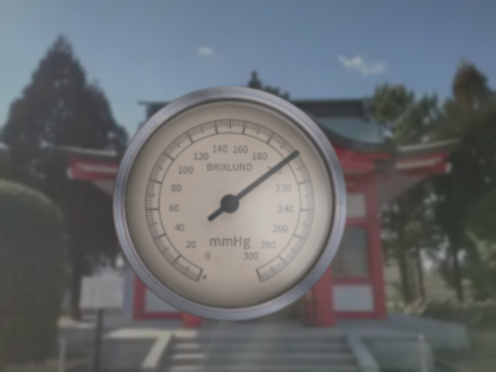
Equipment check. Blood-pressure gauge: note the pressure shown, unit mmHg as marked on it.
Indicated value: 200 mmHg
